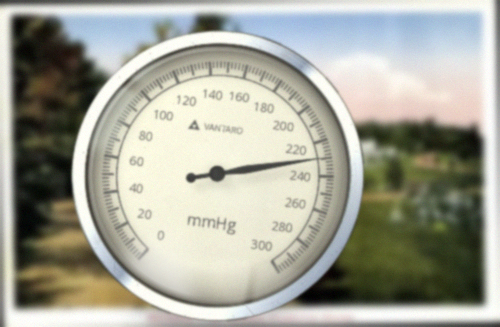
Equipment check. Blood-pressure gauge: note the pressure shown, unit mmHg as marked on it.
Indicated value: 230 mmHg
